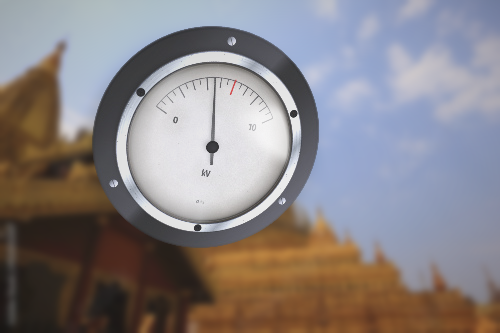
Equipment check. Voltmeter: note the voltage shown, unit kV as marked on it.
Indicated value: 4.5 kV
